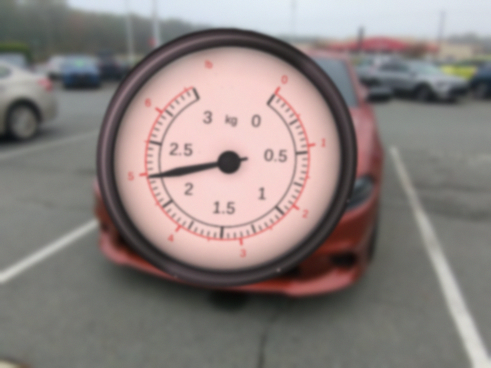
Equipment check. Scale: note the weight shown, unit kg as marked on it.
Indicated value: 2.25 kg
